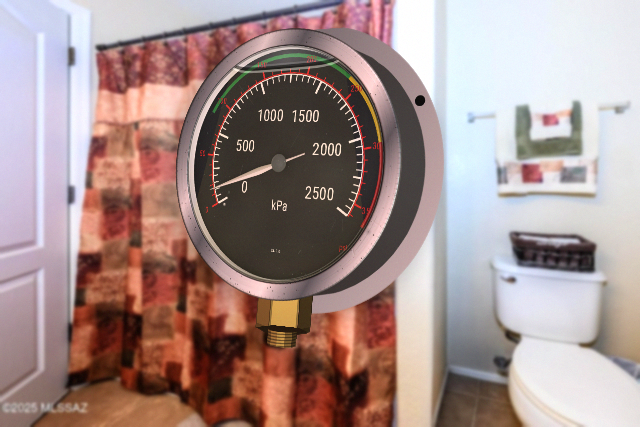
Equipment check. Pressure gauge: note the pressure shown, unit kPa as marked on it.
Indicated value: 100 kPa
